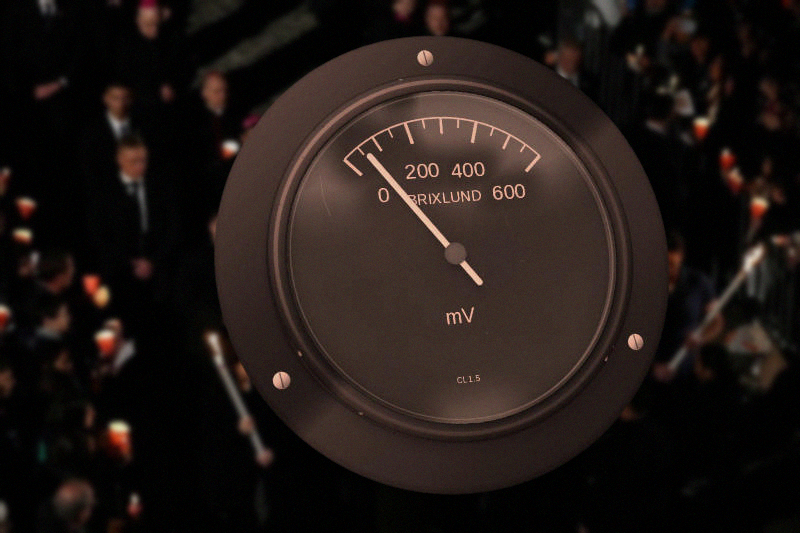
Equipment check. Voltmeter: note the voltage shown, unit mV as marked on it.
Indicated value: 50 mV
